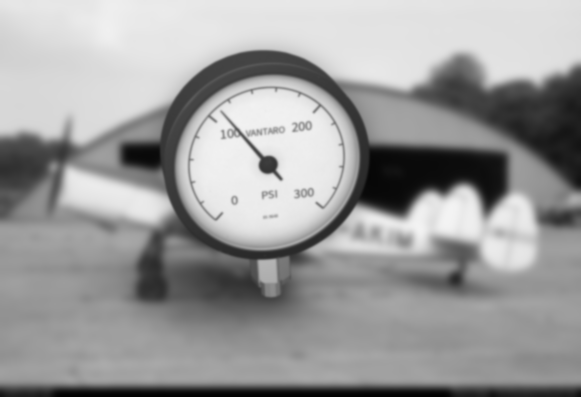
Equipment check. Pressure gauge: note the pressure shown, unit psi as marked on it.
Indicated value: 110 psi
